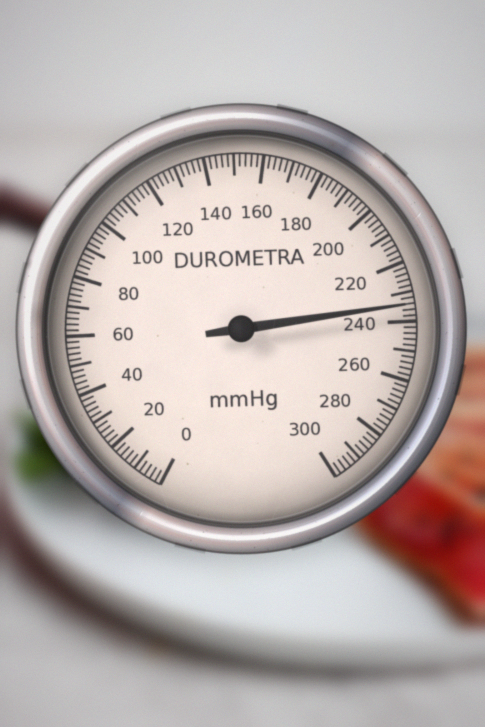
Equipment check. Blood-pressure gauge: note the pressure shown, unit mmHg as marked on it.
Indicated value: 234 mmHg
